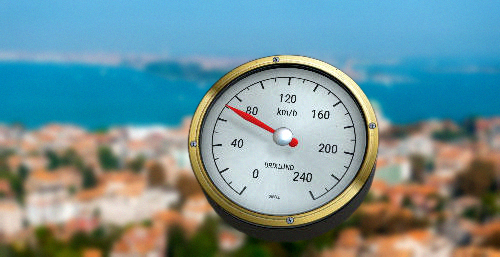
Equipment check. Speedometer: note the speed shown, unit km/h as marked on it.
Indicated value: 70 km/h
